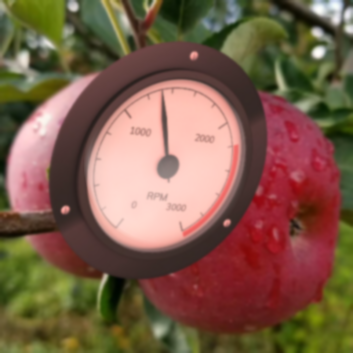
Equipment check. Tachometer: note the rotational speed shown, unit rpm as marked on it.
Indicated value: 1300 rpm
